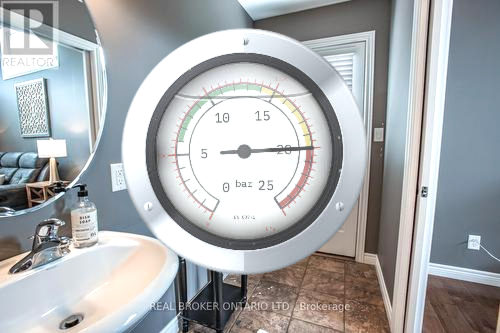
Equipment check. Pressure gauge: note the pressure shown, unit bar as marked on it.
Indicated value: 20 bar
